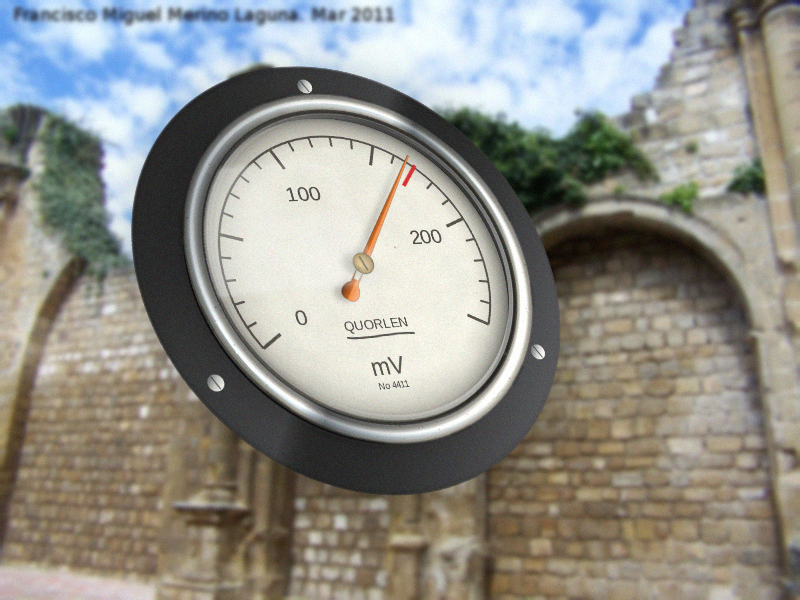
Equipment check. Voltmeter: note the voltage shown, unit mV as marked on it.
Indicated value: 165 mV
